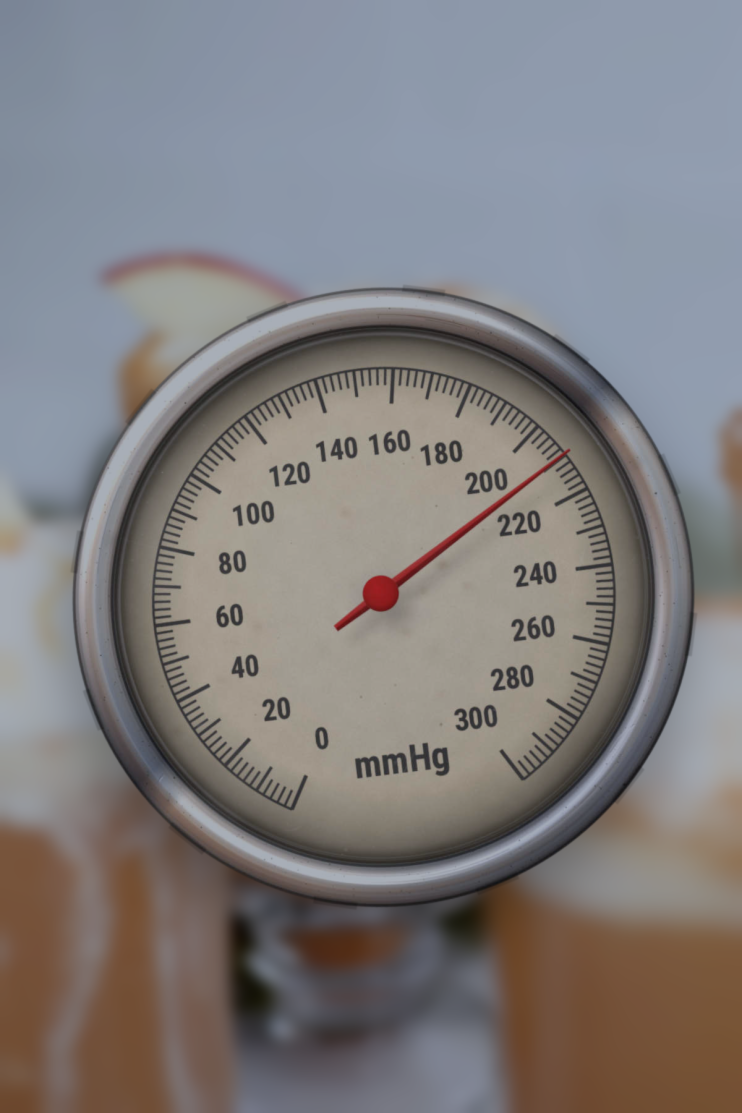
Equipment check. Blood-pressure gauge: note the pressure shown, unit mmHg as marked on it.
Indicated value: 210 mmHg
